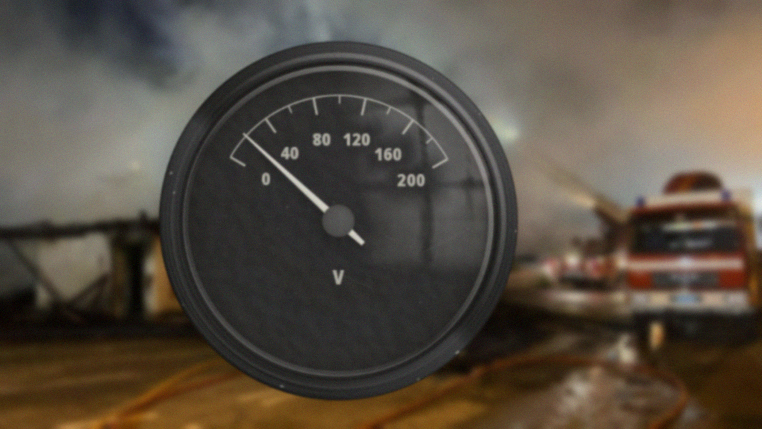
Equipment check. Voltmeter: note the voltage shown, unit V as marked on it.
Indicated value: 20 V
